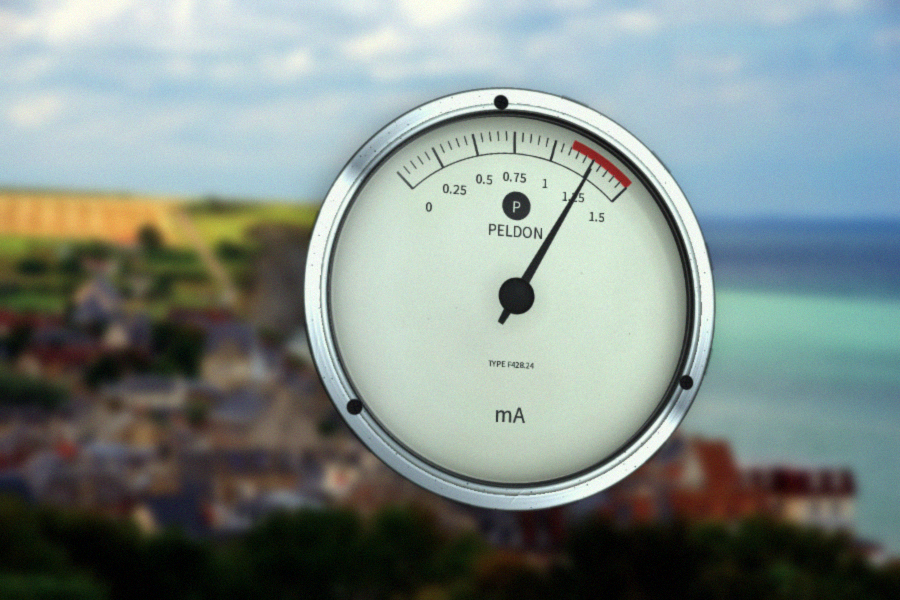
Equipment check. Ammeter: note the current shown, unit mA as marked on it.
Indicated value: 1.25 mA
